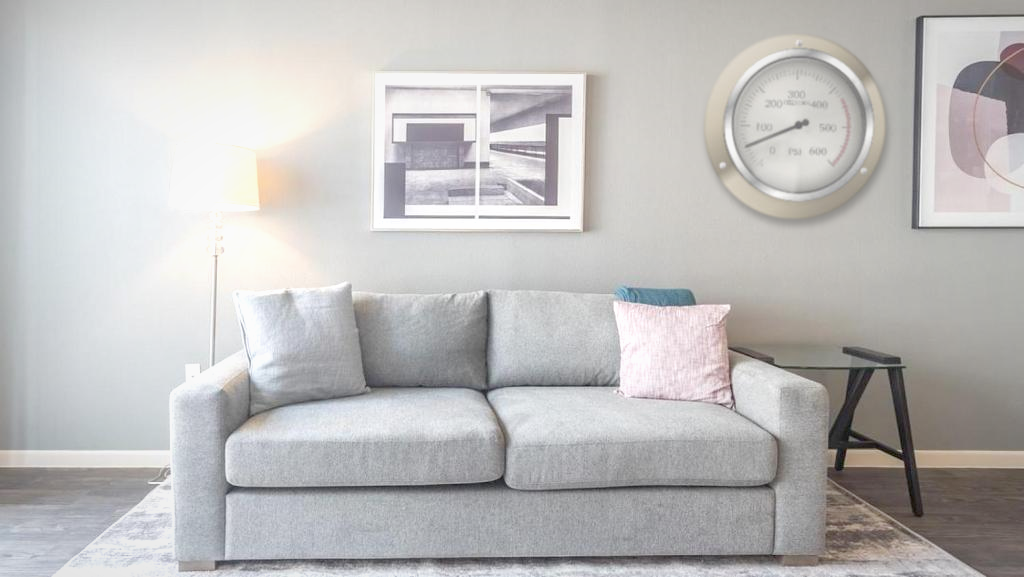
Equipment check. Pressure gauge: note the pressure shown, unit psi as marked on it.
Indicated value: 50 psi
